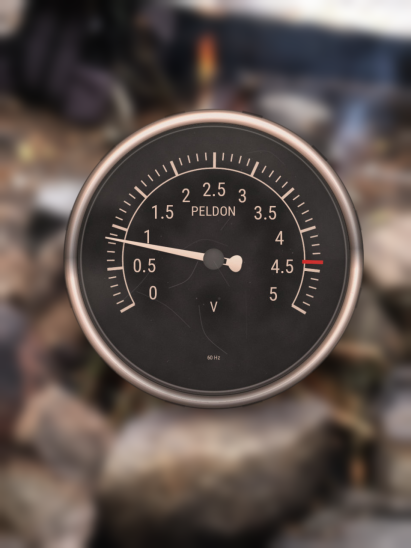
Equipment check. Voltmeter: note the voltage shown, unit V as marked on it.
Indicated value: 0.85 V
